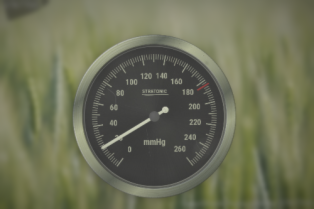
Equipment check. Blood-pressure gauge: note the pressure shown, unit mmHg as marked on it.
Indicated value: 20 mmHg
